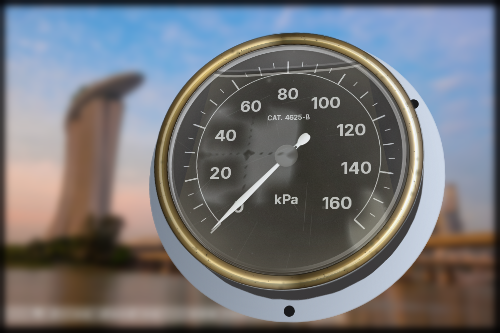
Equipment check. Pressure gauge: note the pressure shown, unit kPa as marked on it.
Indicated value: 0 kPa
